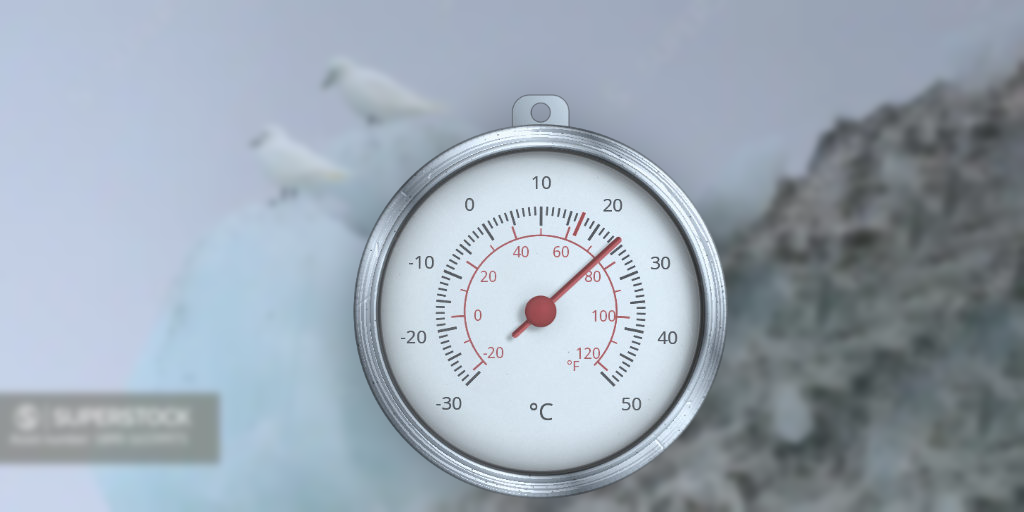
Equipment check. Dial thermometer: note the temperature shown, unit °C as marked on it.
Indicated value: 24 °C
